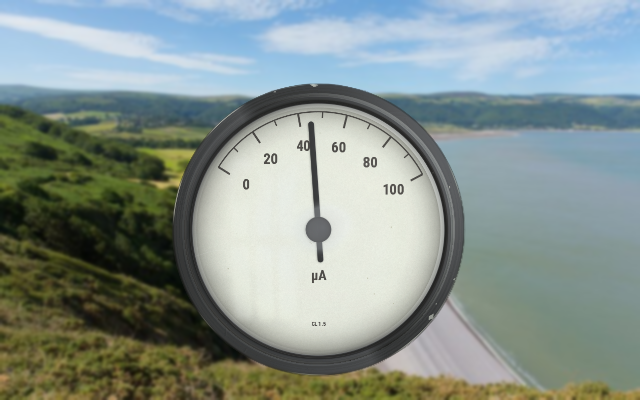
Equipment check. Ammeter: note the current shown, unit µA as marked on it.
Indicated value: 45 µA
